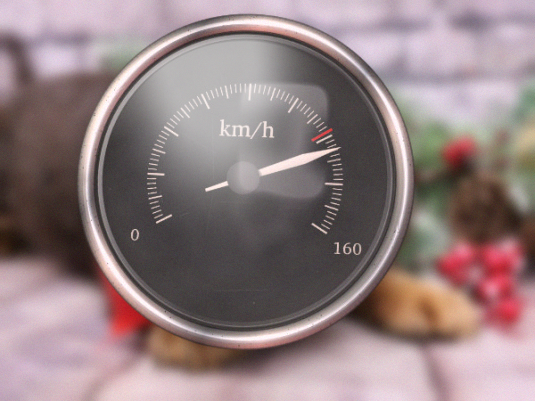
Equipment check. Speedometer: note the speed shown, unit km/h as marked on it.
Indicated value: 126 km/h
